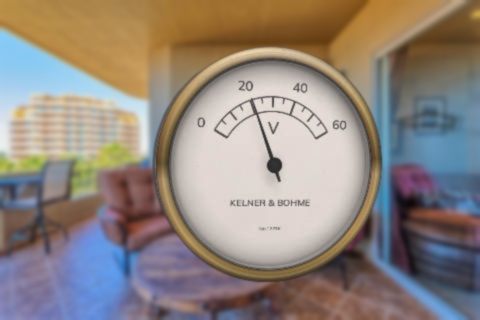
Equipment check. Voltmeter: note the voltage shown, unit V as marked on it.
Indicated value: 20 V
